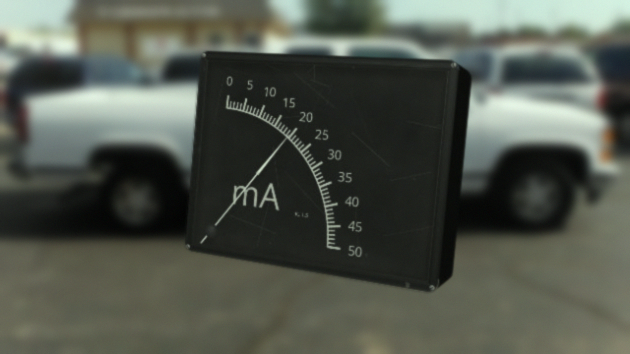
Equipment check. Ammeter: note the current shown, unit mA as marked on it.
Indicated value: 20 mA
